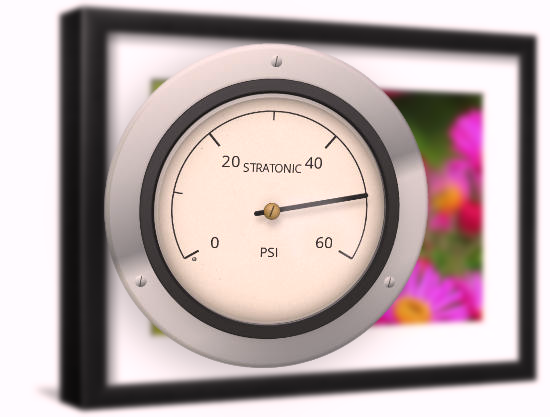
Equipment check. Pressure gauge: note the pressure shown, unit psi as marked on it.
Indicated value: 50 psi
